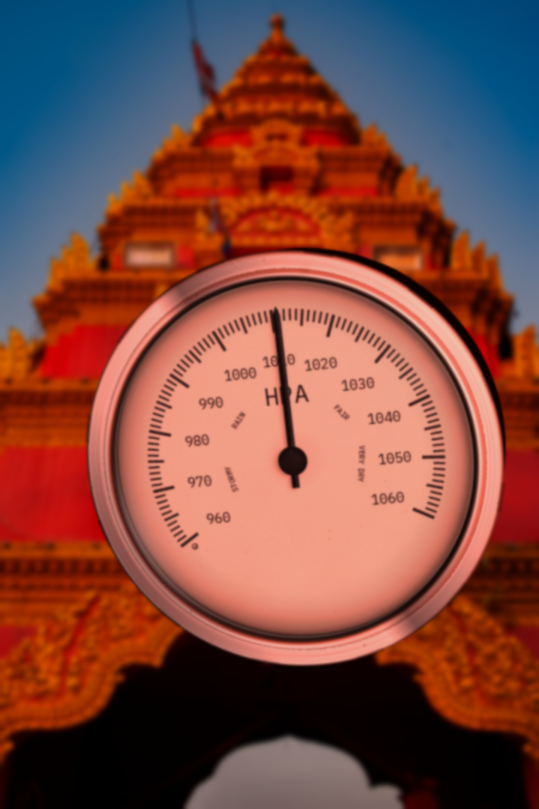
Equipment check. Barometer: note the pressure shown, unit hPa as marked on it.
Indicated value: 1011 hPa
